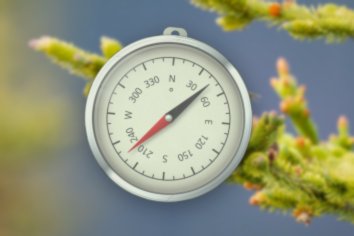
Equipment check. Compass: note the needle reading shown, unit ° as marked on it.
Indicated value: 225 °
